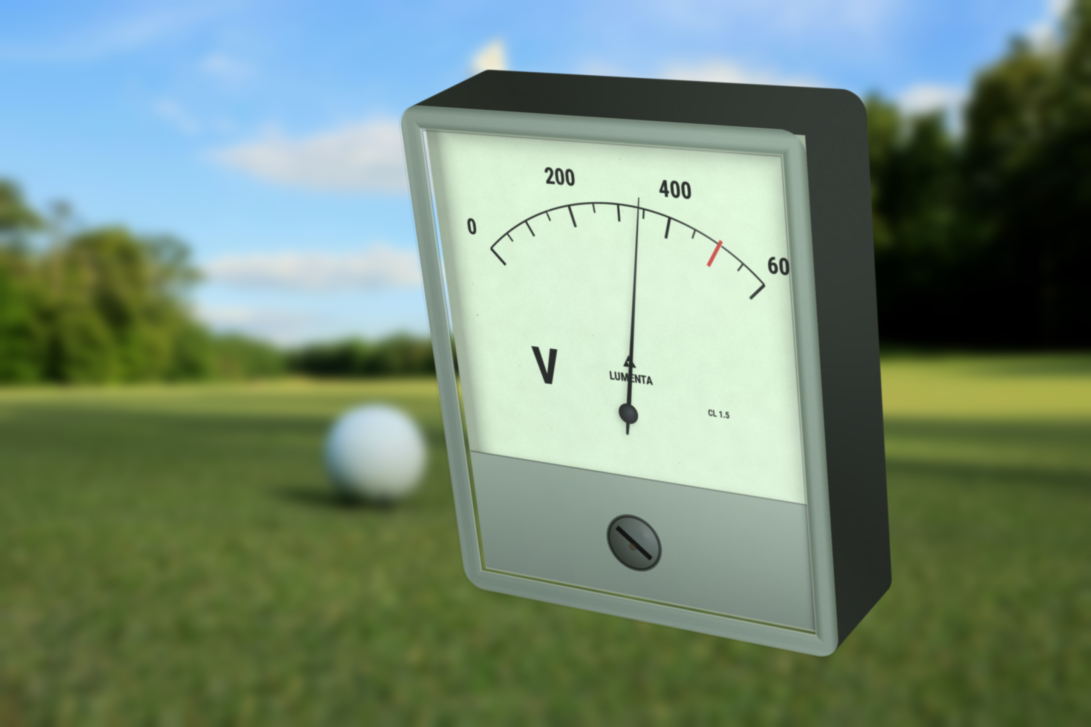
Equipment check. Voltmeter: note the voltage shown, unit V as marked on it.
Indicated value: 350 V
